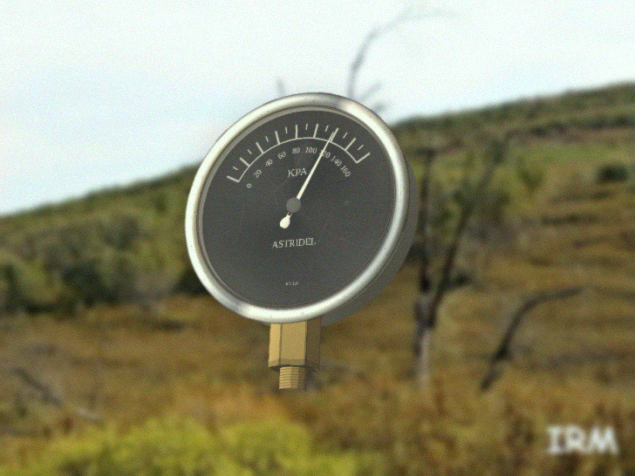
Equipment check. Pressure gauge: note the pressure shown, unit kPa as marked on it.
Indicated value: 120 kPa
